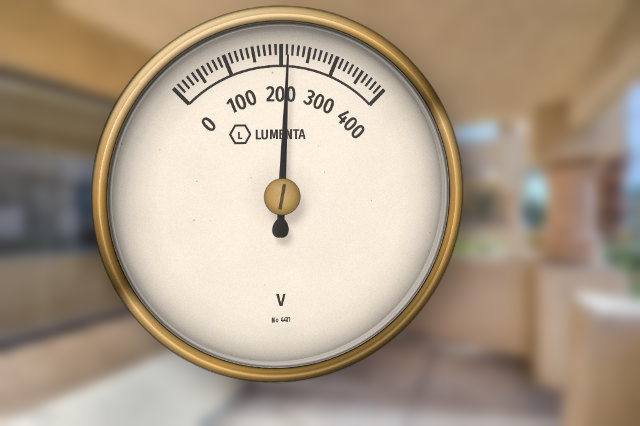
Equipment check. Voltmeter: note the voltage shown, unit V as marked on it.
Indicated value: 210 V
